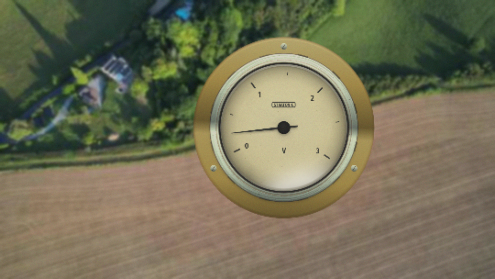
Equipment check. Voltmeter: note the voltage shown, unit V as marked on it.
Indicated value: 0.25 V
